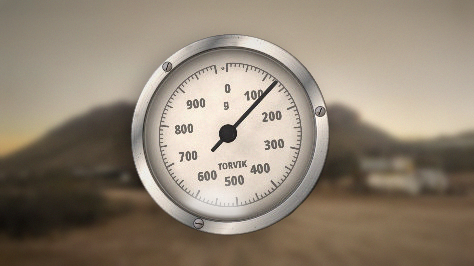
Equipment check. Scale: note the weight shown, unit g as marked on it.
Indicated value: 130 g
